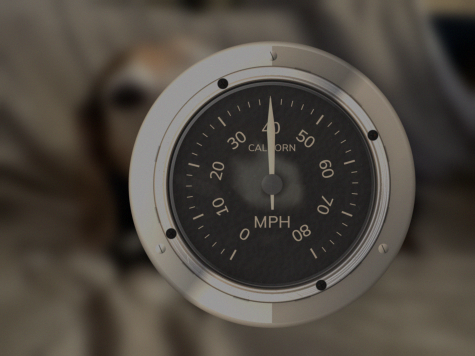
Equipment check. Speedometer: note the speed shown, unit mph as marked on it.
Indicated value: 40 mph
